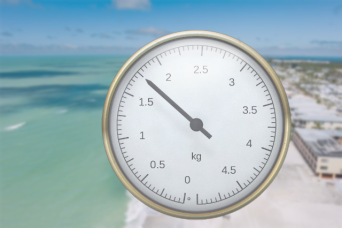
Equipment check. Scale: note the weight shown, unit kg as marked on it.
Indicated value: 1.75 kg
